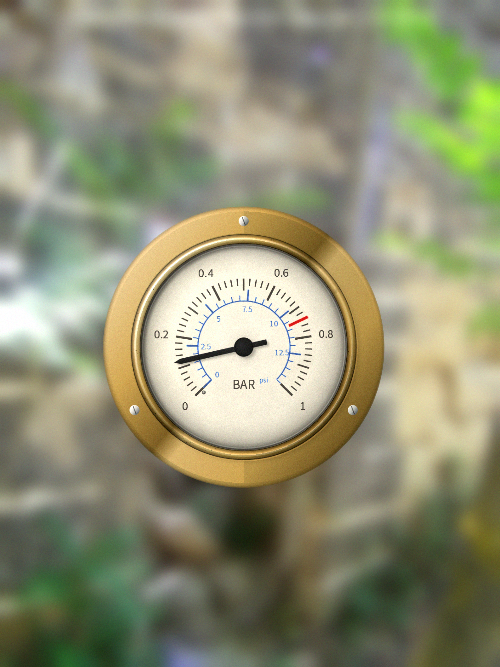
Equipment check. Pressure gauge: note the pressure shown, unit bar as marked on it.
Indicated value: 0.12 bar
